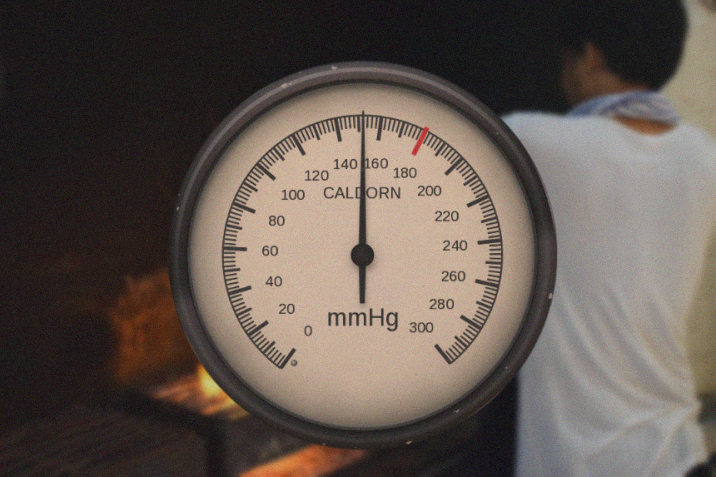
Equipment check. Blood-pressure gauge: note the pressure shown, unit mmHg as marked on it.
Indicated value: 152 mmHg
